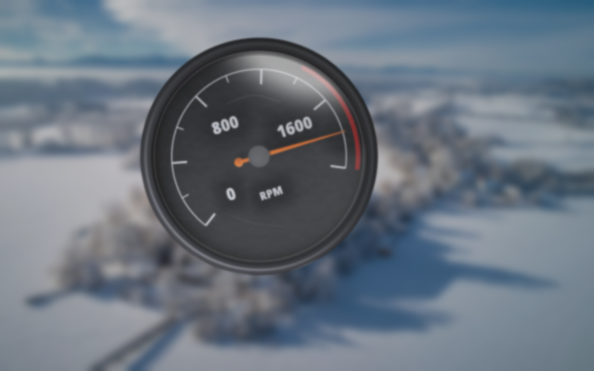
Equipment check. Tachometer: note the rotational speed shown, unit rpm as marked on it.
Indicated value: 1800 rpm
